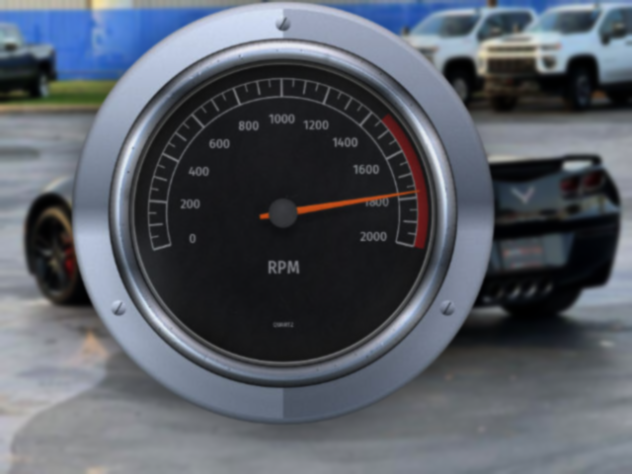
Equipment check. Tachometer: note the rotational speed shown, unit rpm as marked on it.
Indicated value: 1775 rpm
